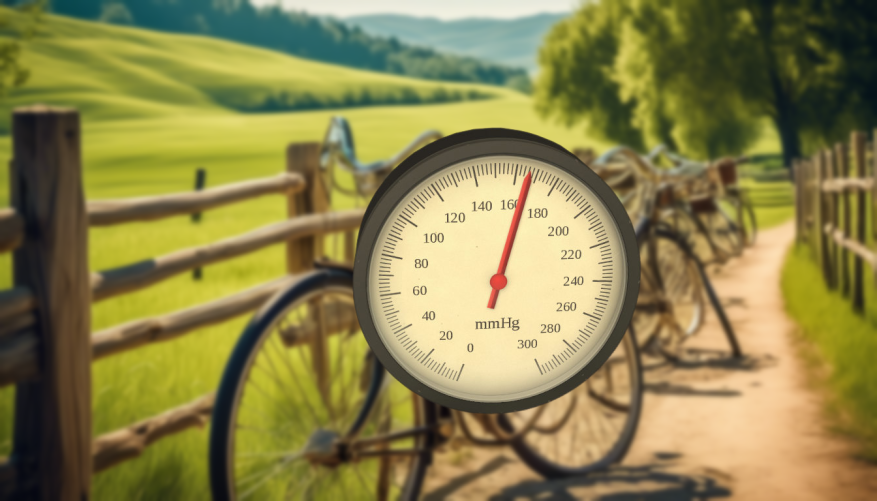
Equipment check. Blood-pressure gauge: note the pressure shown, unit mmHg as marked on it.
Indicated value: 166 mmHg
